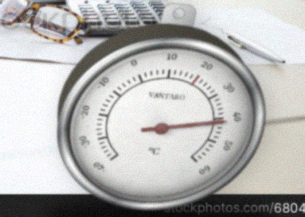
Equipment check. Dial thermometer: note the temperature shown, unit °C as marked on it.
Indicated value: 40 °C
